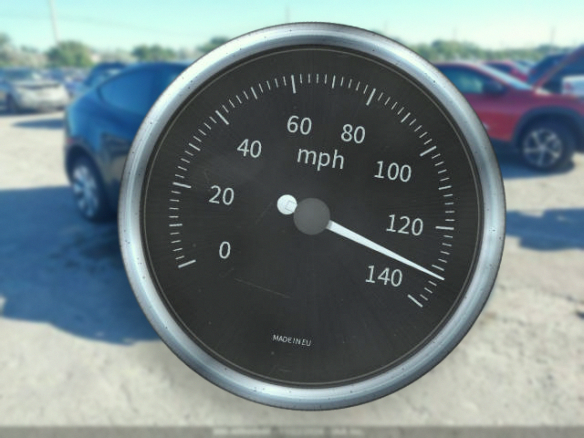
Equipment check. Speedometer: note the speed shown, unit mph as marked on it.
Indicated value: 132 mph
